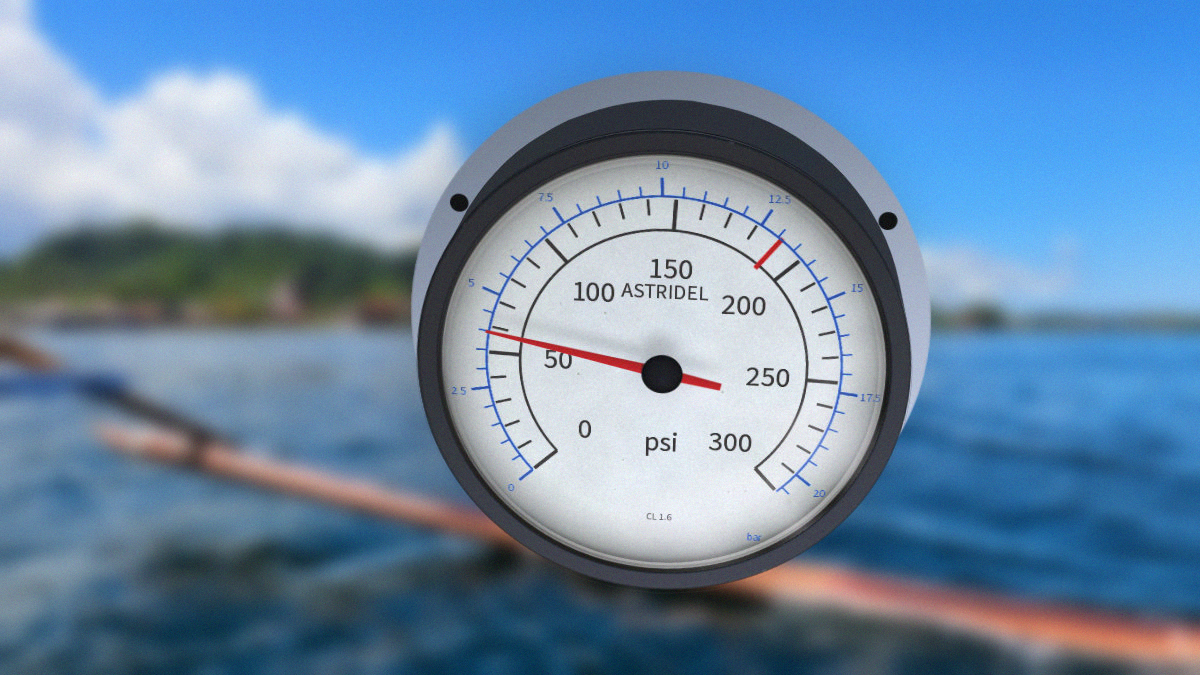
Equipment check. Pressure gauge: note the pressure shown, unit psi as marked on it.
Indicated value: 60 psi
